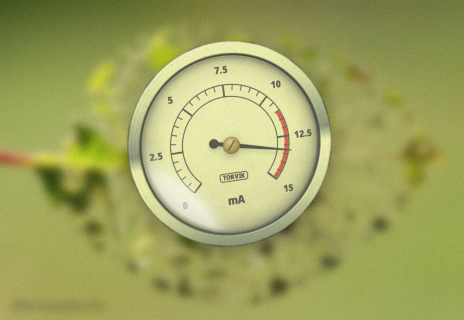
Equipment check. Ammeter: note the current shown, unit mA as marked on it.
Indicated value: 13.25 mA
